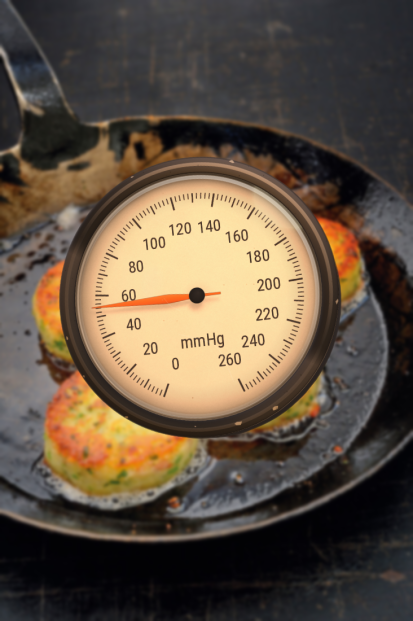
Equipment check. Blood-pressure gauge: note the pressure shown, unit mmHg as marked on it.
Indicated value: 54 mmHg
